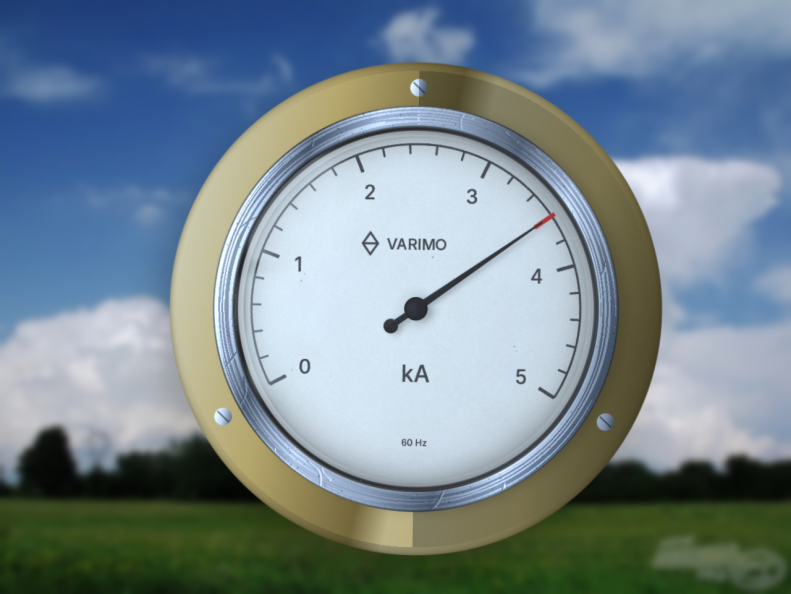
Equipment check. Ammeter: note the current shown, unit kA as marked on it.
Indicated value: 3.6 kA
